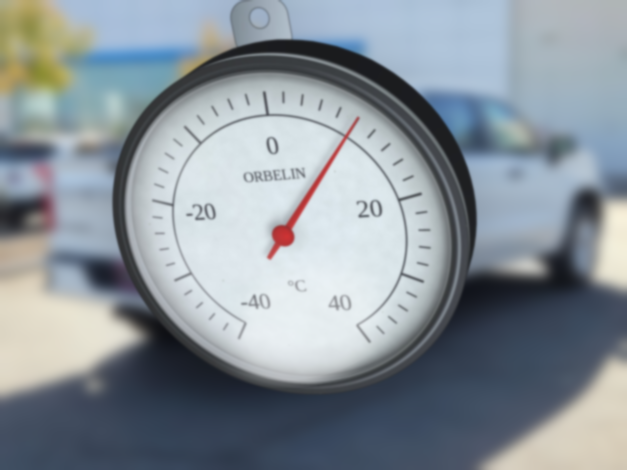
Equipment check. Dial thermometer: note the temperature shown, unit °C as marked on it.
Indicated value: 10 °C
